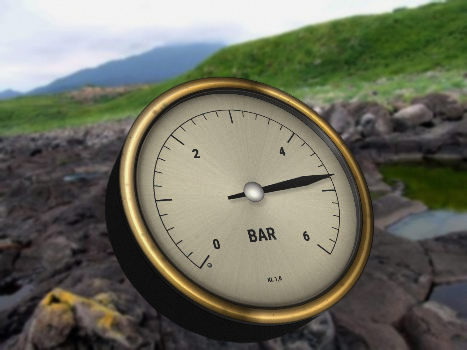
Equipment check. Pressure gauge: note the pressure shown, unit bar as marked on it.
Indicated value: 4.8 bar
